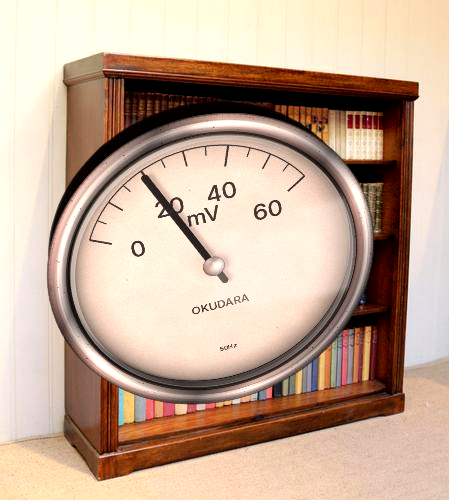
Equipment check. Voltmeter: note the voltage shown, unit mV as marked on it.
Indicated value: 20 mV
